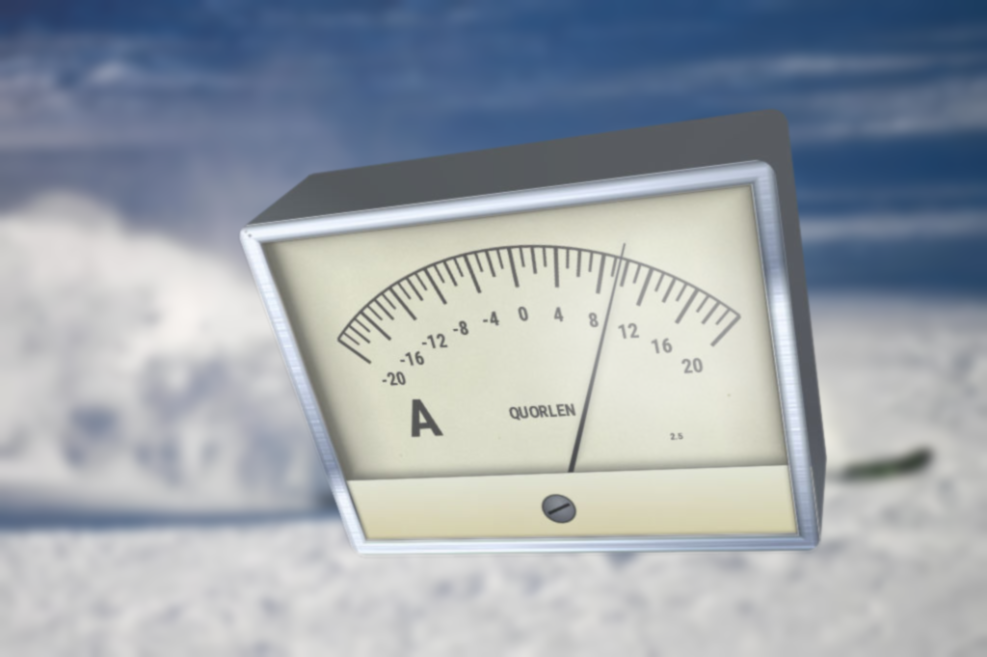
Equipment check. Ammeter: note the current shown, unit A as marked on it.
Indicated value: 9.5 A
